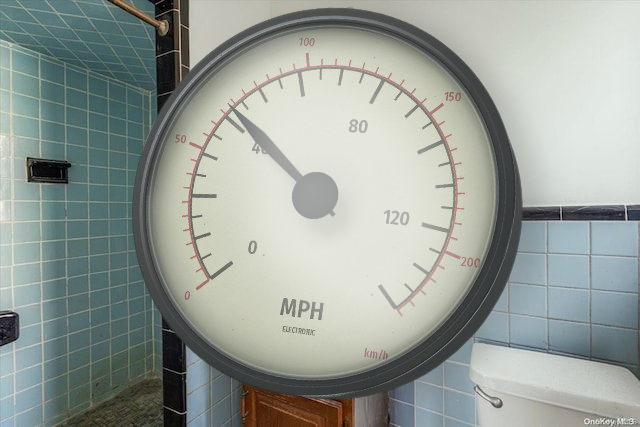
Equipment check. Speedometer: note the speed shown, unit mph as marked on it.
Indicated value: 42.5 mph
